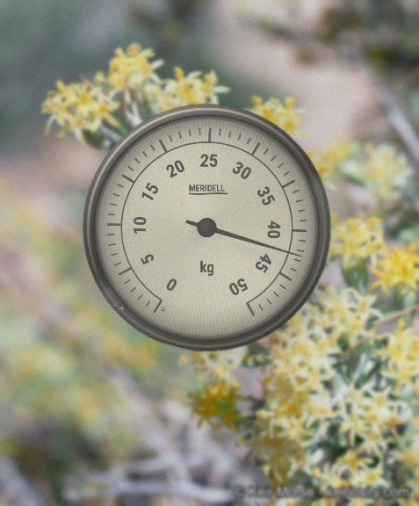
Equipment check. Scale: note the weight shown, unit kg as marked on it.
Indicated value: 42.5 kg
